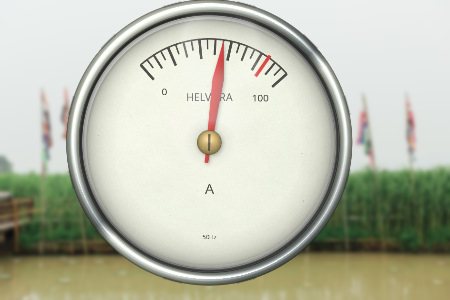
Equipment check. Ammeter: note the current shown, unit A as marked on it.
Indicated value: 55 A
